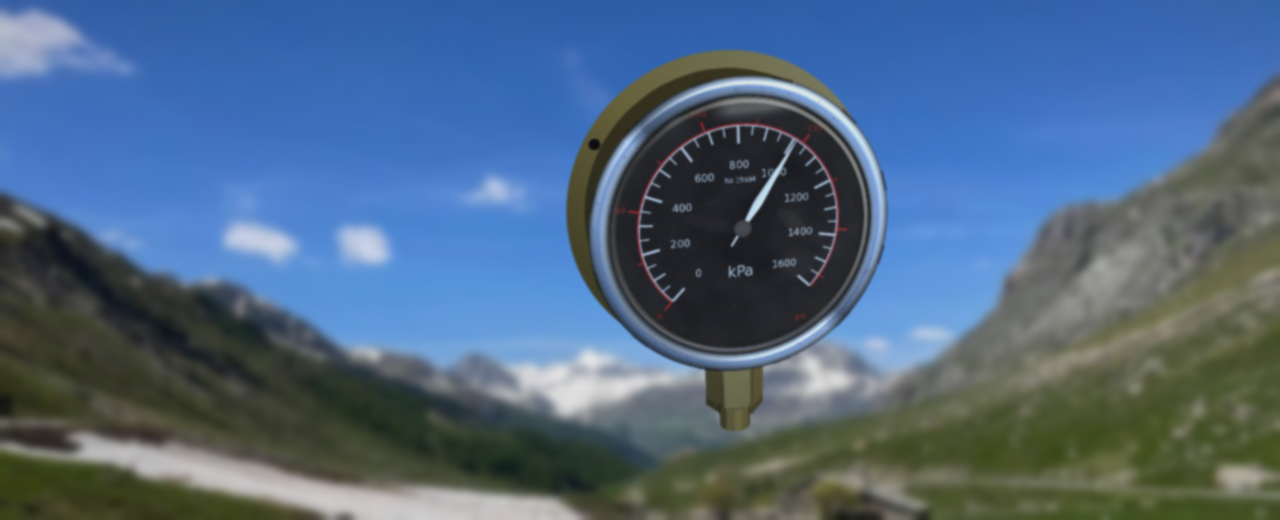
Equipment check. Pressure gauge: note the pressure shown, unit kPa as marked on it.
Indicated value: 1000 kPa
